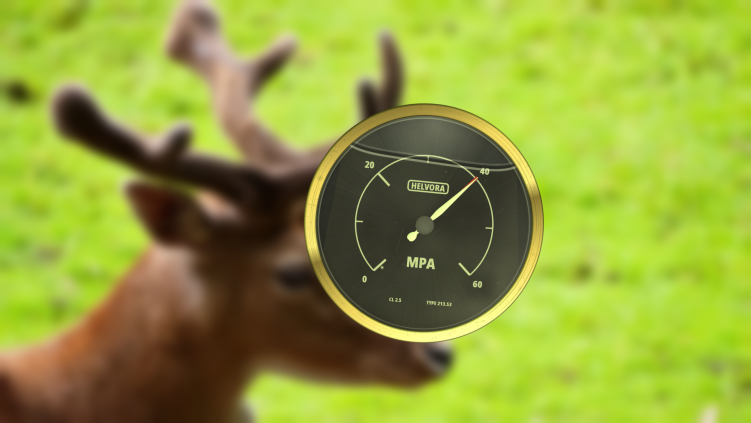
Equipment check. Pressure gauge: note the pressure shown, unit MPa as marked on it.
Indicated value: 40 MPa
